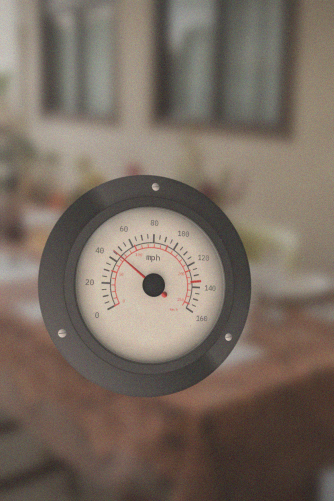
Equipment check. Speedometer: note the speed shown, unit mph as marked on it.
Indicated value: 45 mph
